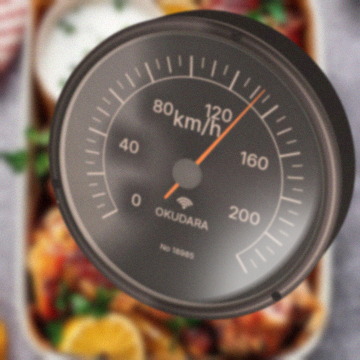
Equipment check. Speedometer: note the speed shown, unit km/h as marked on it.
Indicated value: 132.5 km/h
